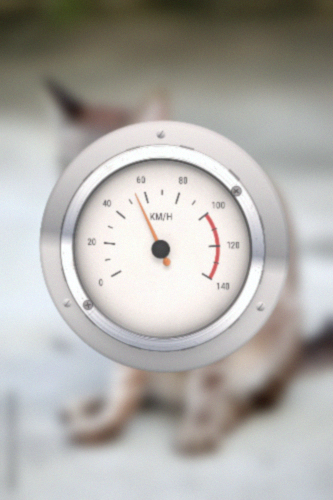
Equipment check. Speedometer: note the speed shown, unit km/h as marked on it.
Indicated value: 55 km/h
